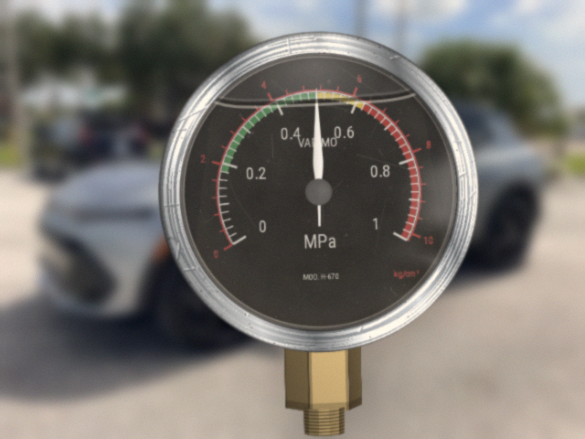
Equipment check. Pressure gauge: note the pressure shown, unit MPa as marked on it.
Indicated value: 0.5 MPa
